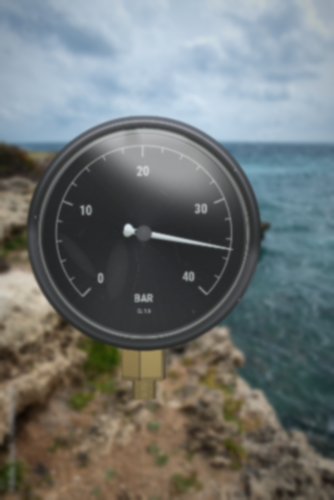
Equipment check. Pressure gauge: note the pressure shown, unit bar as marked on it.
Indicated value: 35 bar
